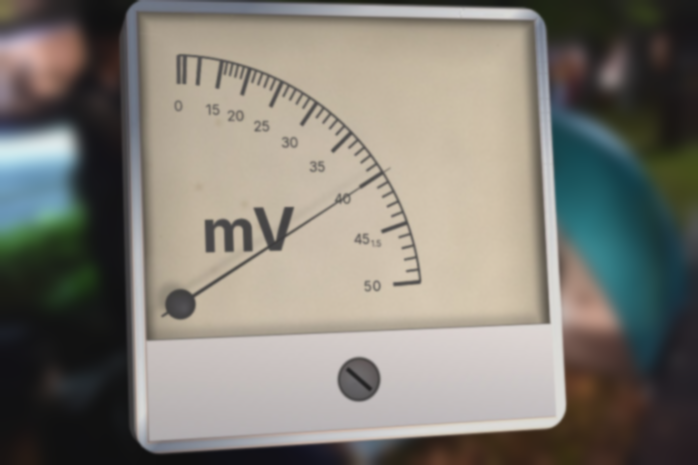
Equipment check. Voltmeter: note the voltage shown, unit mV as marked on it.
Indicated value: 40 mV
